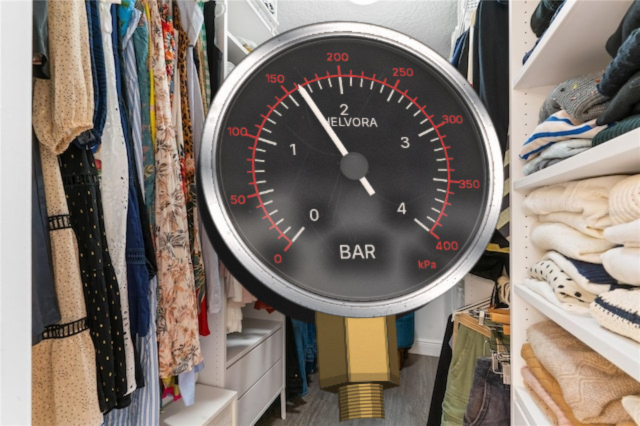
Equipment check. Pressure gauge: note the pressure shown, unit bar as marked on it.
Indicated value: 1.6 bar
